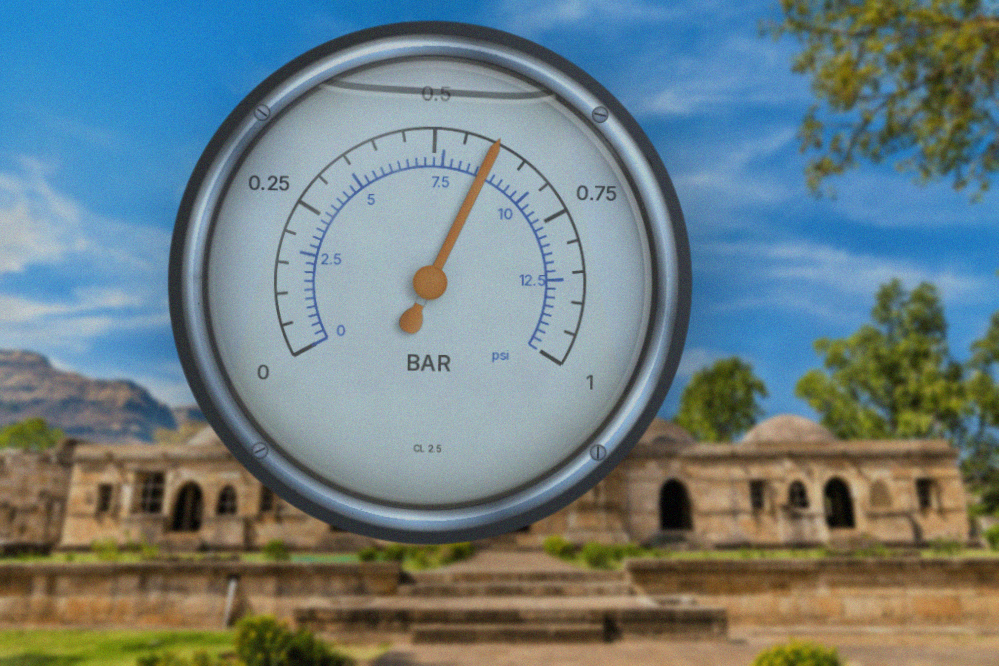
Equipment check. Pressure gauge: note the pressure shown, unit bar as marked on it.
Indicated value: 0.6 bar
